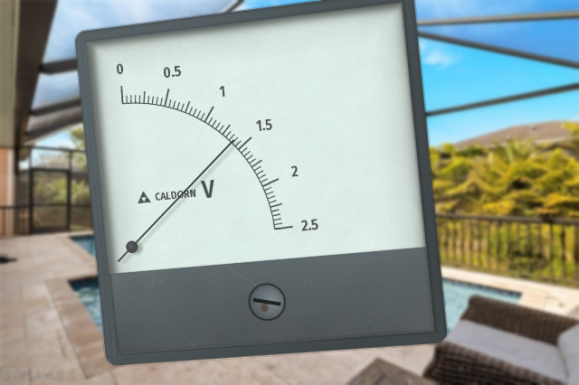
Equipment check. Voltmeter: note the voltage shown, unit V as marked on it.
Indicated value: 1.4 V
